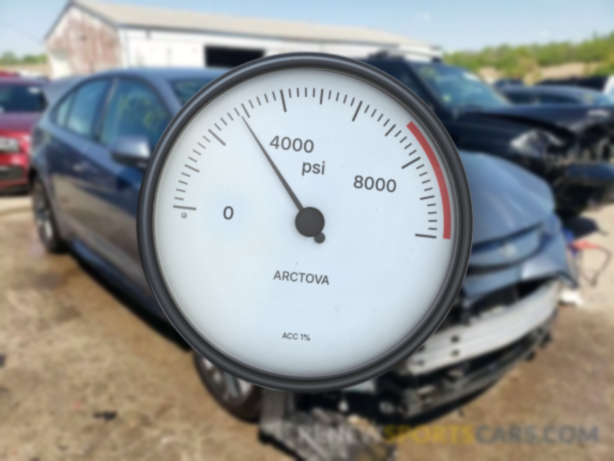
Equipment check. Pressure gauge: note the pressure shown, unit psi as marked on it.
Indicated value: 2800 psi
